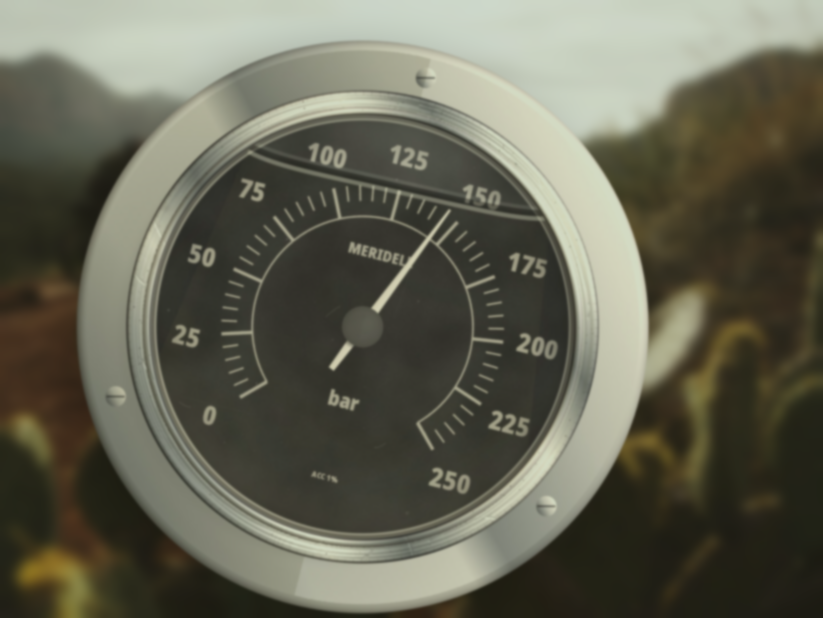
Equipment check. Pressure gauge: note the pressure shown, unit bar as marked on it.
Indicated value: 145 bar
